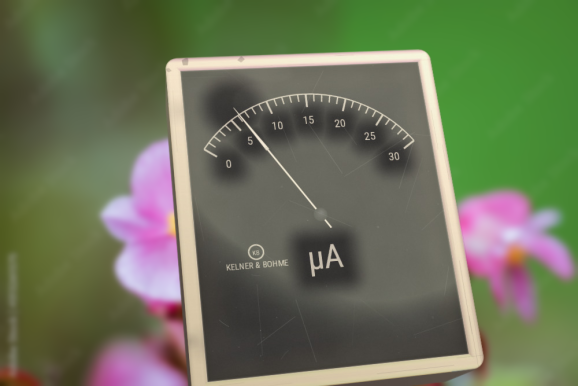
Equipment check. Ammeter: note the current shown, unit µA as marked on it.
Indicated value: 6 µA
